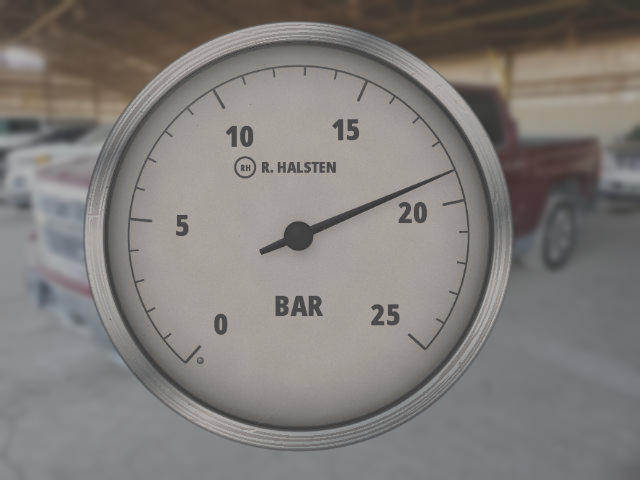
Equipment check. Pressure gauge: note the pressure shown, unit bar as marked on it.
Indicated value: 19 bar
